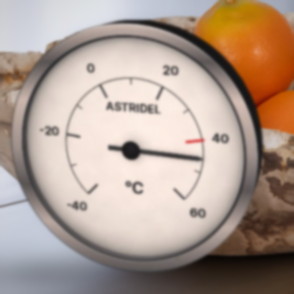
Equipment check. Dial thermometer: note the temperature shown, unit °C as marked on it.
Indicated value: 45 °C
